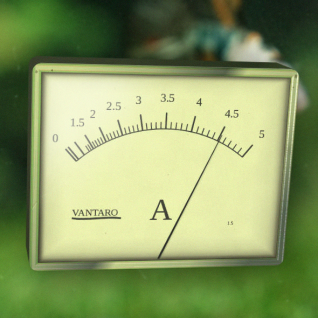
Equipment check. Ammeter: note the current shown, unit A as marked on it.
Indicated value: 4.5 A
